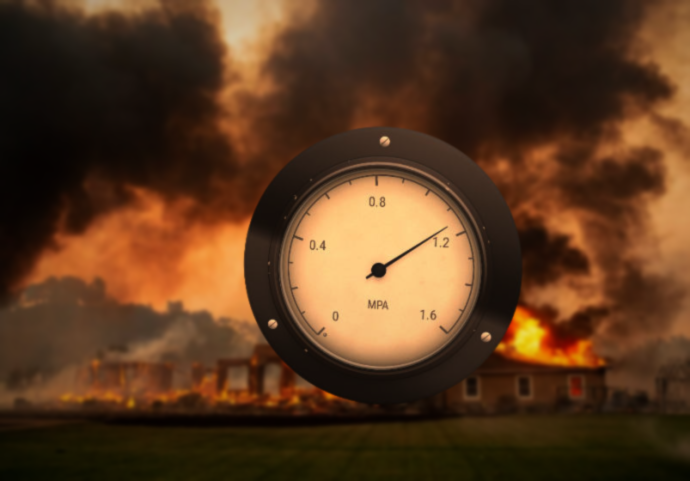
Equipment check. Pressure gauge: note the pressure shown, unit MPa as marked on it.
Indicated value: 1.15 MPa
